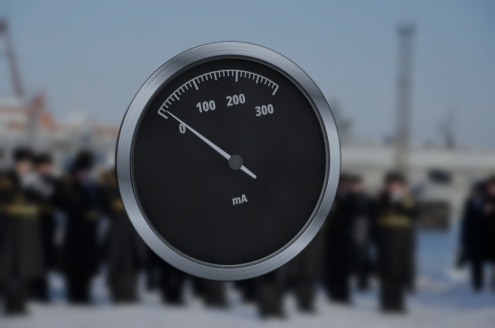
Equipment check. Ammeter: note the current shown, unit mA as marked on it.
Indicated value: 10 mA
